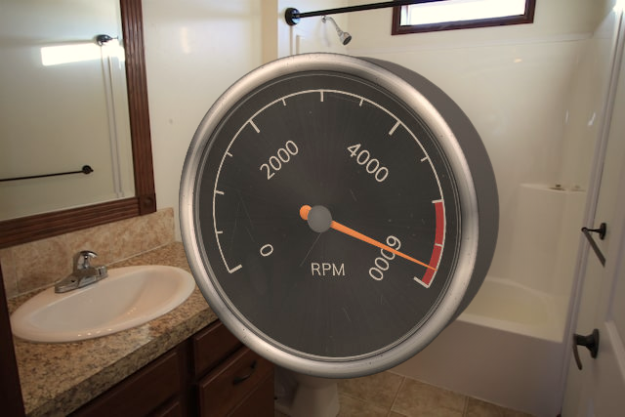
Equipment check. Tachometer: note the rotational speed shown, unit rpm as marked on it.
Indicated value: 5750 rpm
